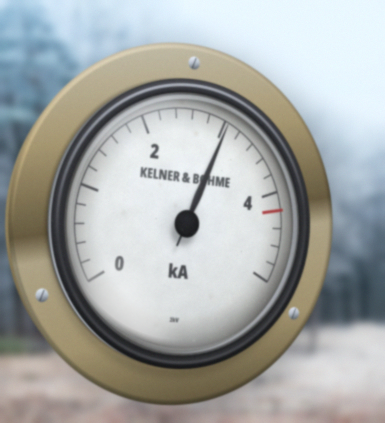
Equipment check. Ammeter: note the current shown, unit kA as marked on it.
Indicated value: 3 kA
